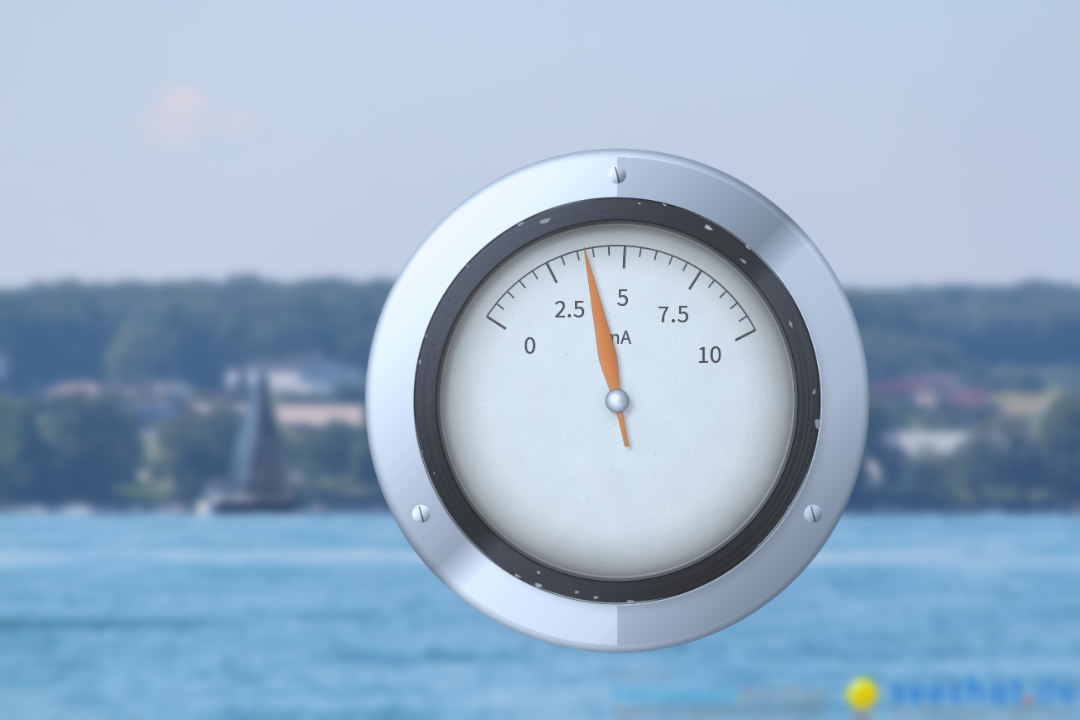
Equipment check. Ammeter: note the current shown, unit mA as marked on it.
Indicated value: 3.75 mA
